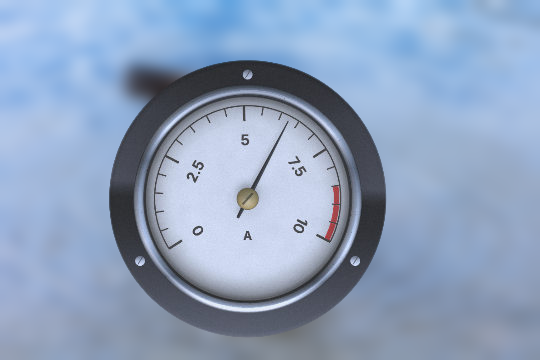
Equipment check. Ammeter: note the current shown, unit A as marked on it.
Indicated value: 6.25 A
